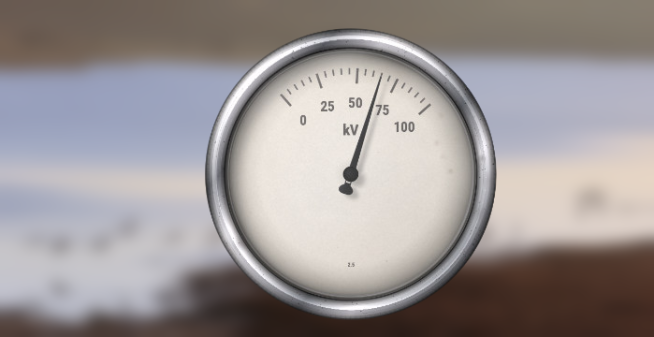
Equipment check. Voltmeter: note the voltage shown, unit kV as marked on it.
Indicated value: 65 kV
